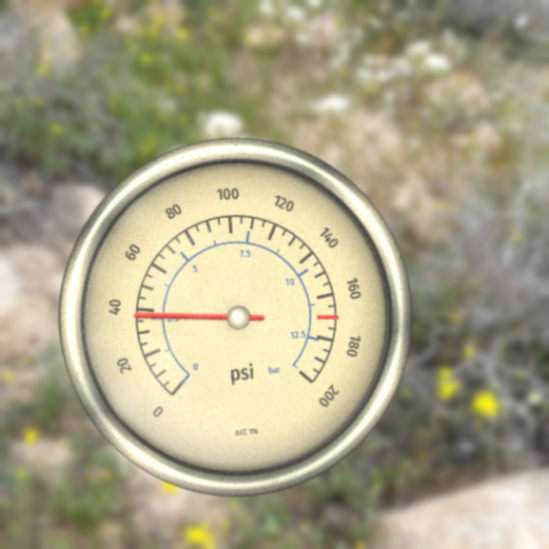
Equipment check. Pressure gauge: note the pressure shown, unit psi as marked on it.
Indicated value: 37.5 psi
